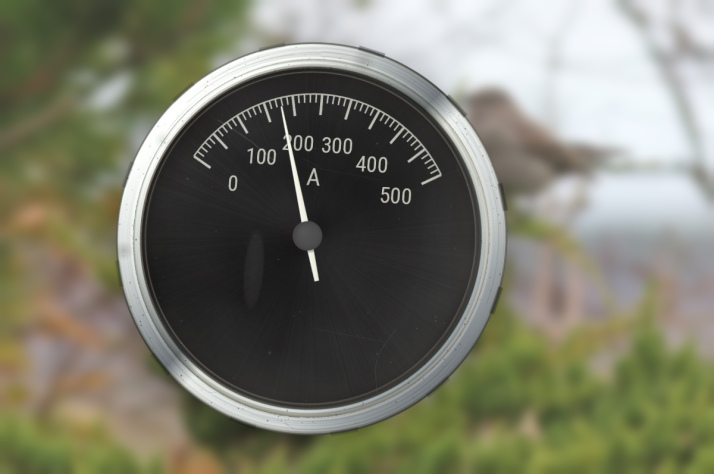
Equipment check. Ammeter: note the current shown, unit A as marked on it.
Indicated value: 180 A
